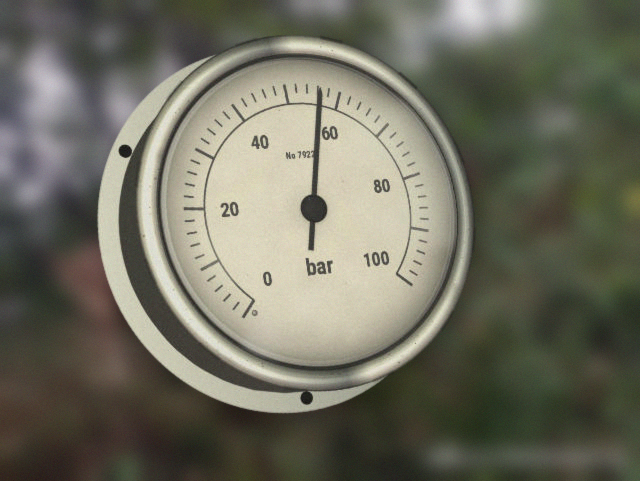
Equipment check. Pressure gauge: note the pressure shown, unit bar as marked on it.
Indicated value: 56 bar
